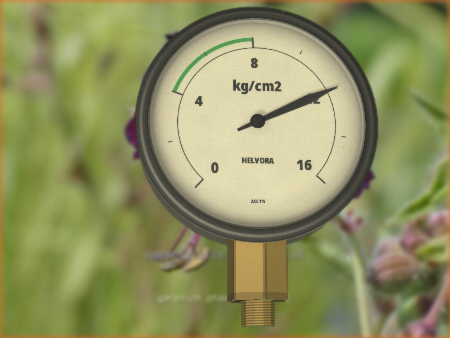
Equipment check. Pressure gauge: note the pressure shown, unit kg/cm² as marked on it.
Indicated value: 12 kg/cm²
